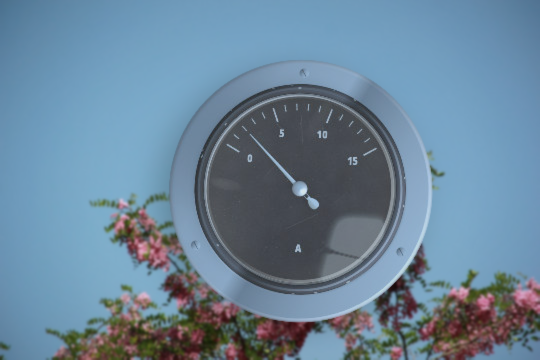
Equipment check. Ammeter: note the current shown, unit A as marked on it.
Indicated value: 2 A
